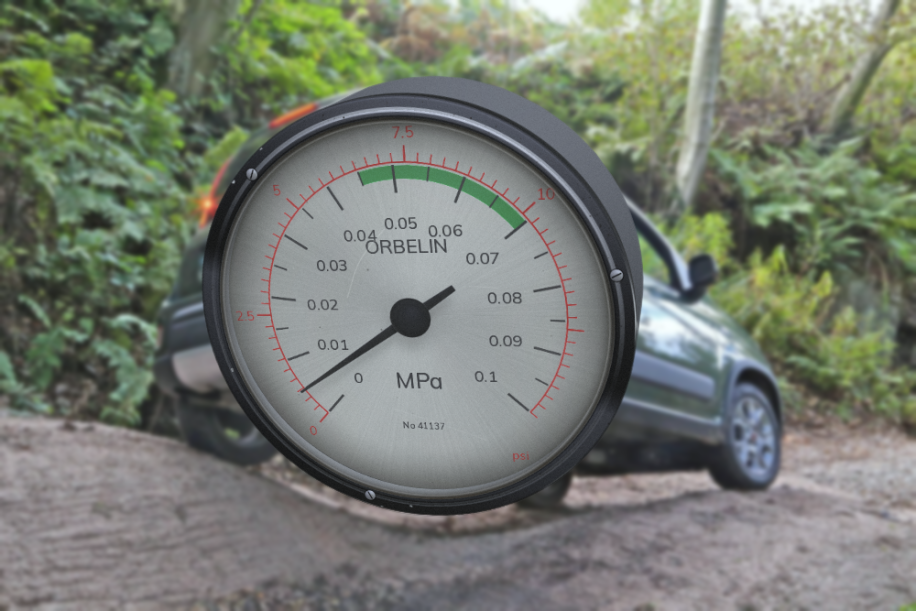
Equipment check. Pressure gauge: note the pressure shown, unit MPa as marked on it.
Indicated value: 0.005 MPa
